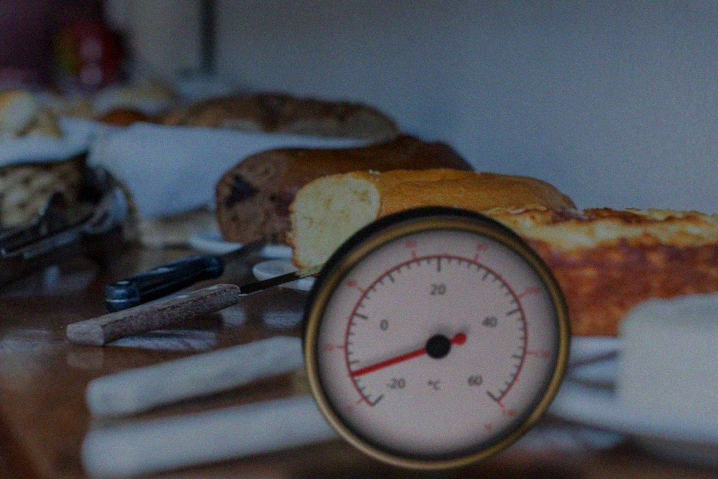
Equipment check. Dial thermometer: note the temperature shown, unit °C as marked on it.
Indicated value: -12 °C
